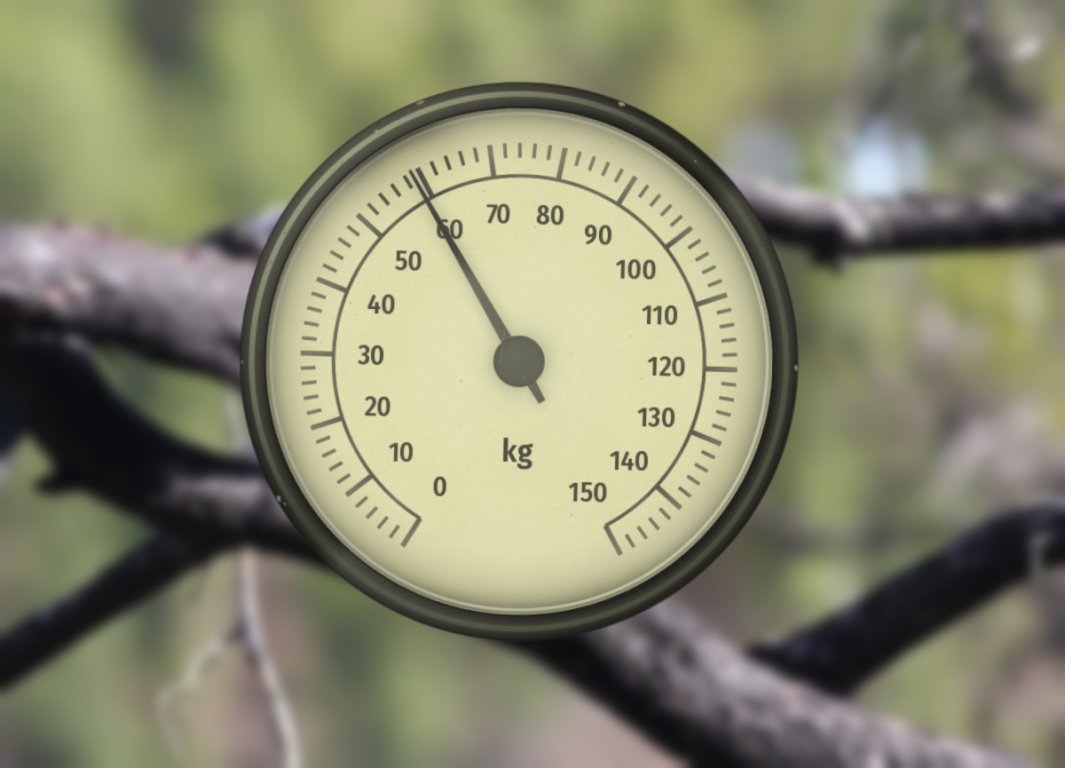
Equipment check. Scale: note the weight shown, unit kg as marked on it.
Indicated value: 59 kg
